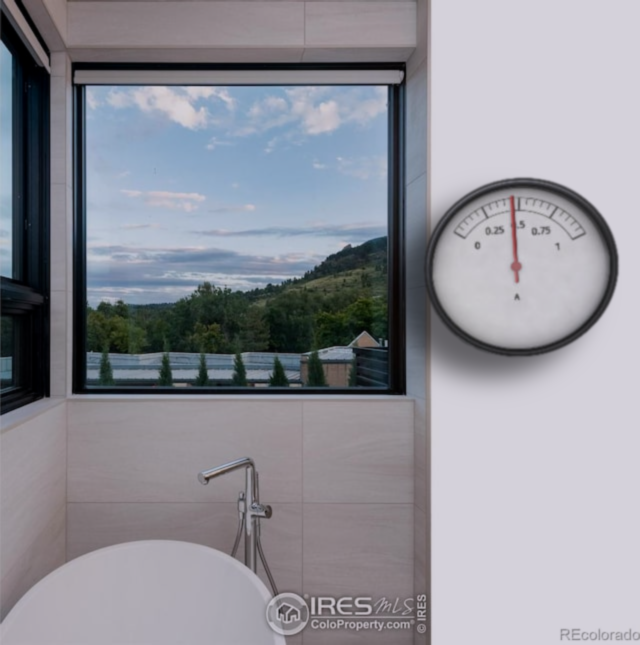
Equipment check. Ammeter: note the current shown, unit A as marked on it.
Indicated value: 0.45 A
